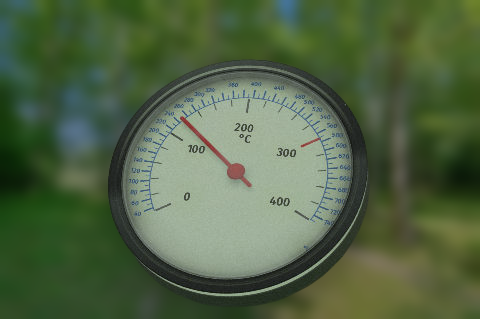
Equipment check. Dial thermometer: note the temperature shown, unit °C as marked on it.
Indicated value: 120 °C
